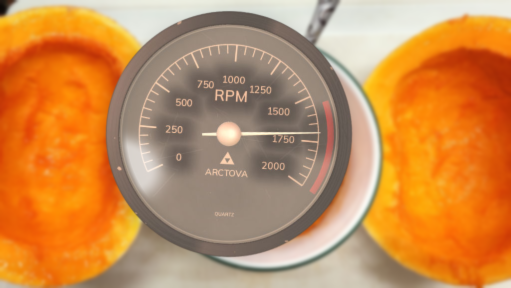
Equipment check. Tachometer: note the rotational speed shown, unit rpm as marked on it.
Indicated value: 1700 rpm
